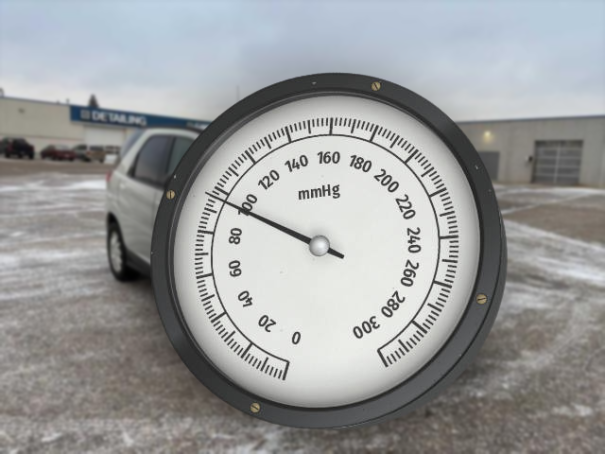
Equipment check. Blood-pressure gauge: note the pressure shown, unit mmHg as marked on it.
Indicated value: 96 mmHg
